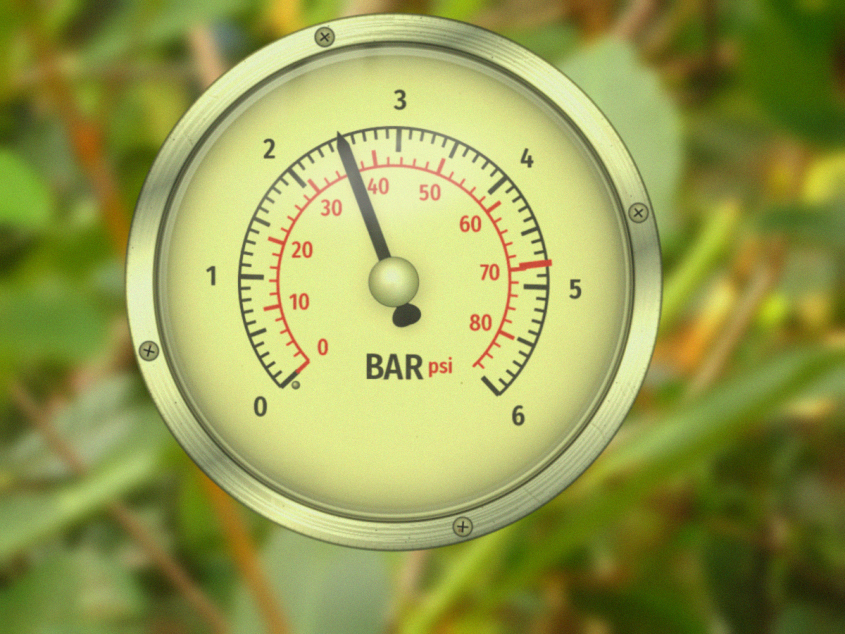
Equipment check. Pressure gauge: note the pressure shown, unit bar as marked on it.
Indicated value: 2.5 bar
